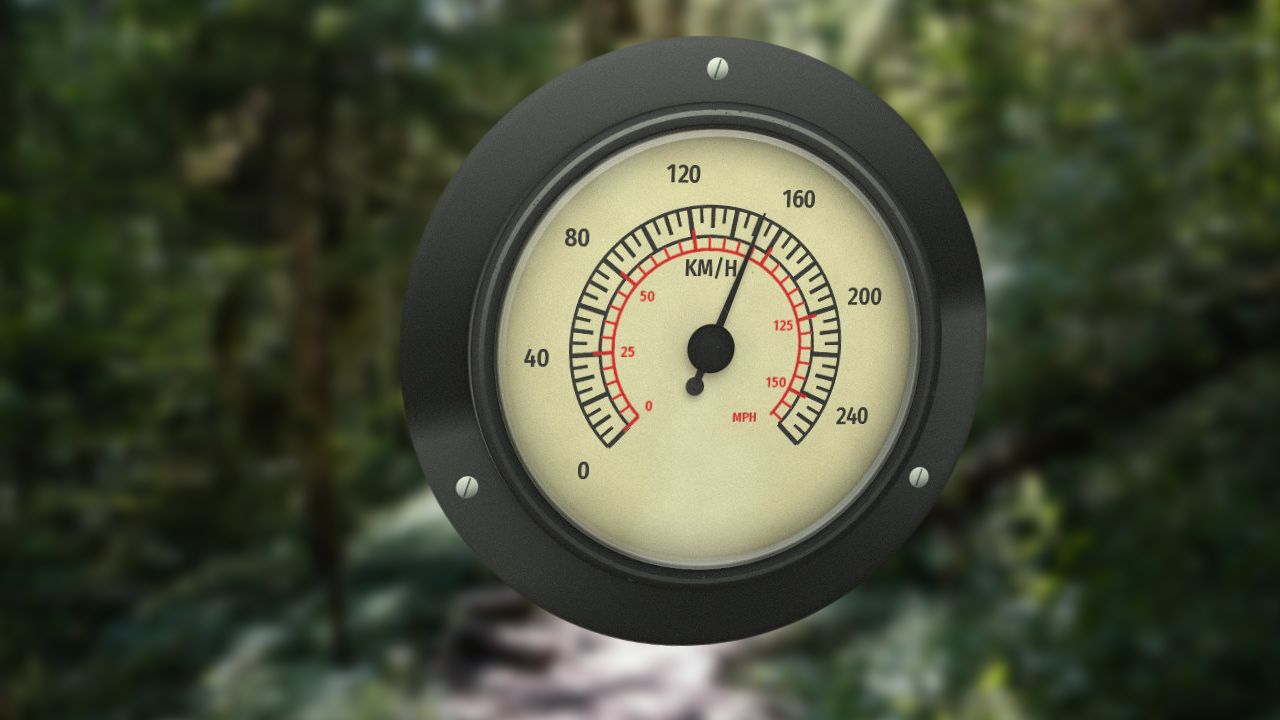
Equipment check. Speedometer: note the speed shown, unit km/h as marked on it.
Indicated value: 150 km/h
